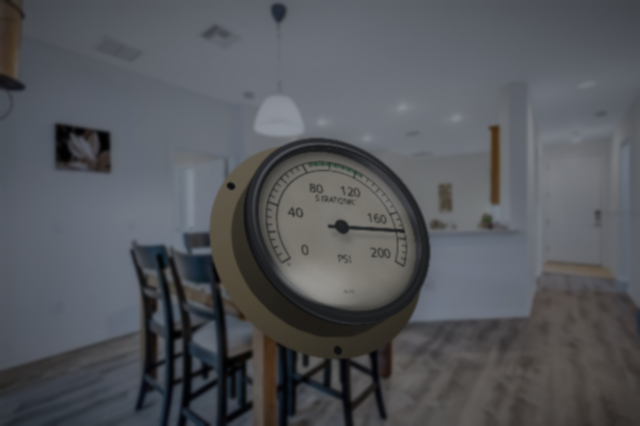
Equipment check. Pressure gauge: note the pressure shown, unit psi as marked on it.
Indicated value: 175 psi
